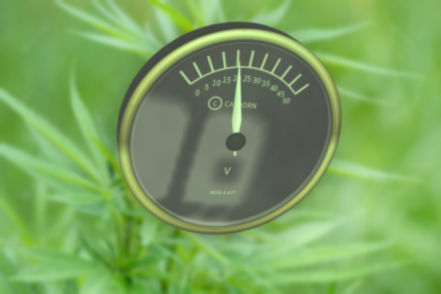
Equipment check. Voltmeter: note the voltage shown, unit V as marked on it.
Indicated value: 20 V
